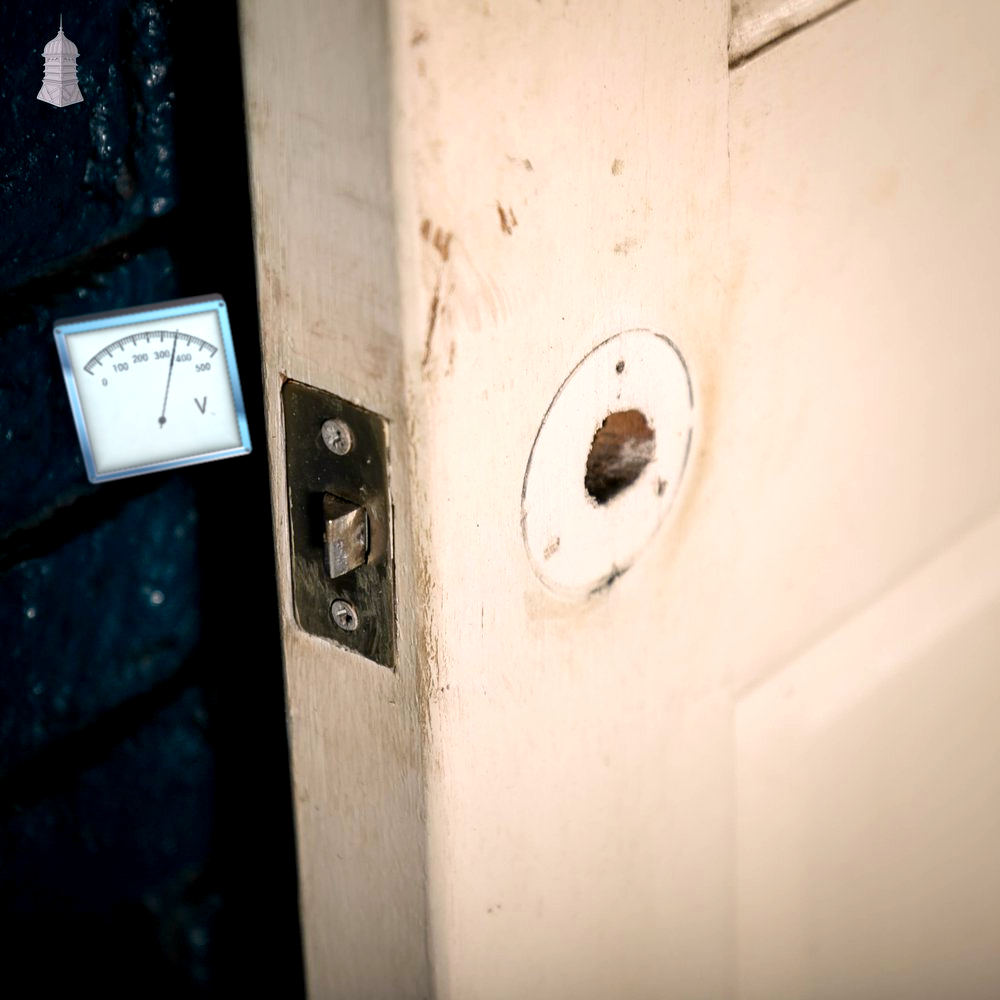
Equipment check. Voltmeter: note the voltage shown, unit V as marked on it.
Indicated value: 350 V
